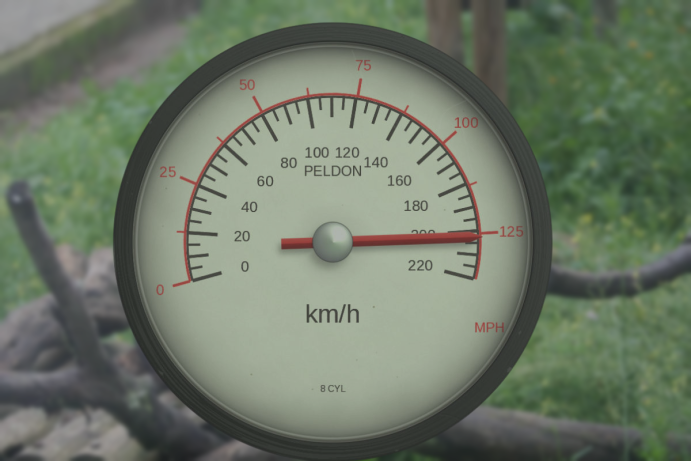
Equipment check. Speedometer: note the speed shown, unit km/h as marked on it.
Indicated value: 202.5 km/h
